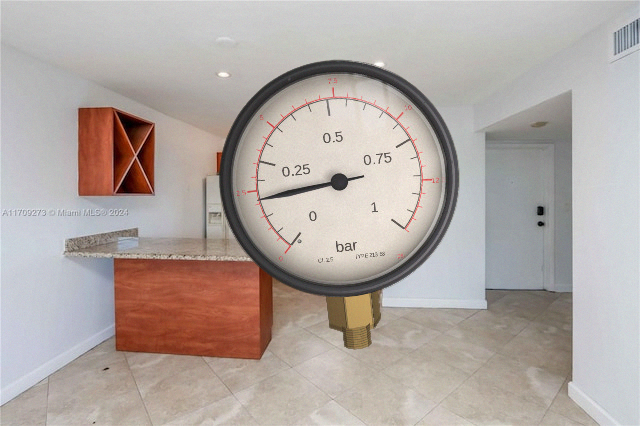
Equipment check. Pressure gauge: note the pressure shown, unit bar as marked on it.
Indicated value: 0.15 bar
